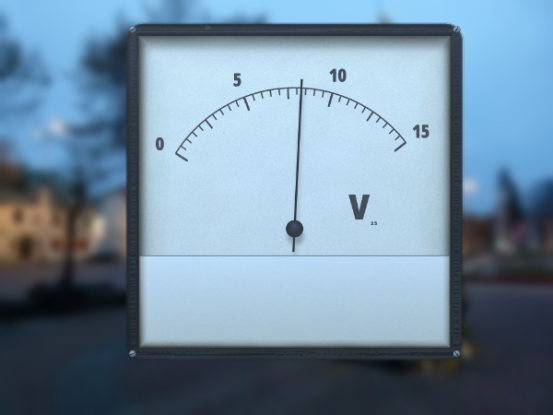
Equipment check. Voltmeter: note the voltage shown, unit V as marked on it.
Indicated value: 8.25 V
